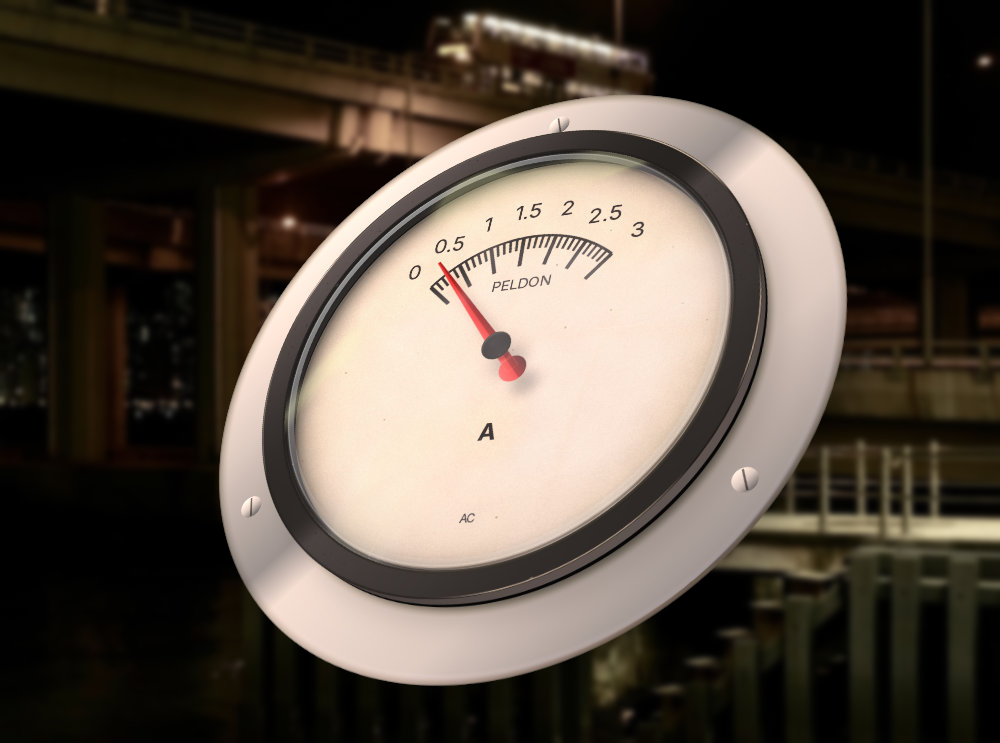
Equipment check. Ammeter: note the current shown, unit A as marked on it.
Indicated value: 0.3 A
